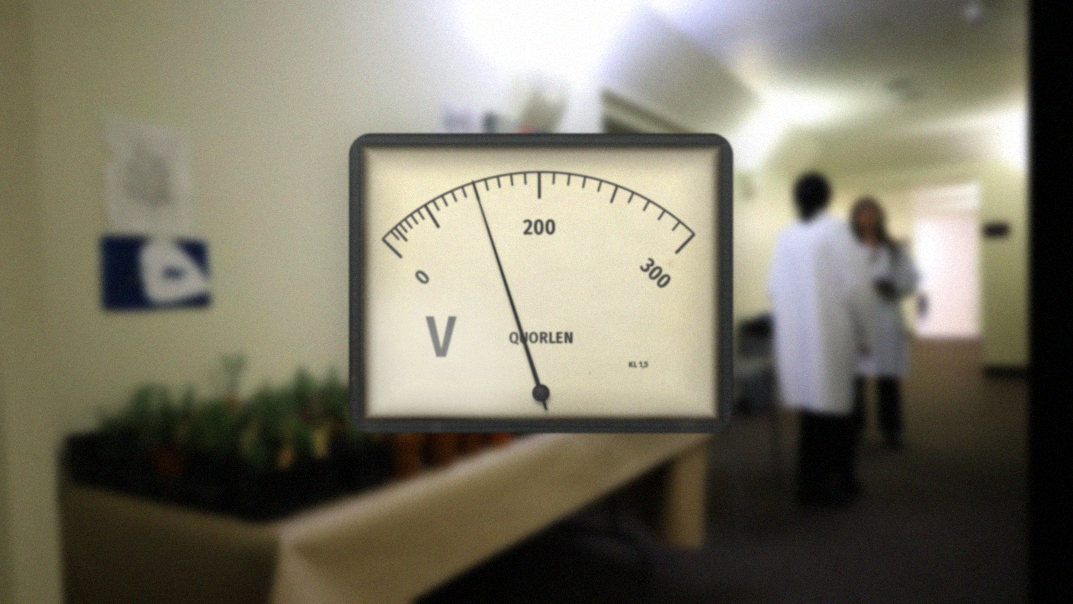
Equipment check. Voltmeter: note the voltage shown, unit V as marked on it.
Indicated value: 150 V
